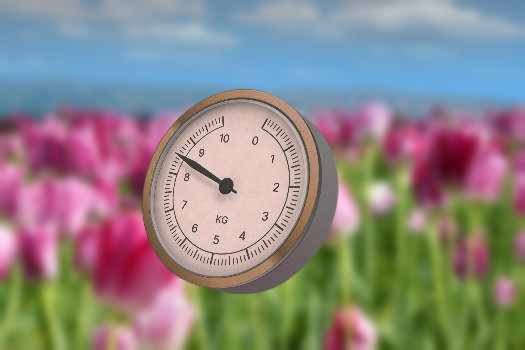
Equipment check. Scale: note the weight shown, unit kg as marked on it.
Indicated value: 8.5 kg
